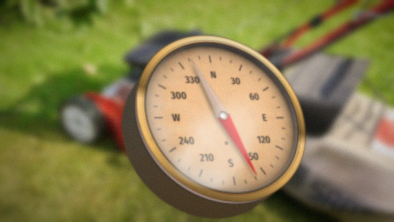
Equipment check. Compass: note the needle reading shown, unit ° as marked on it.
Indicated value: 160 °
